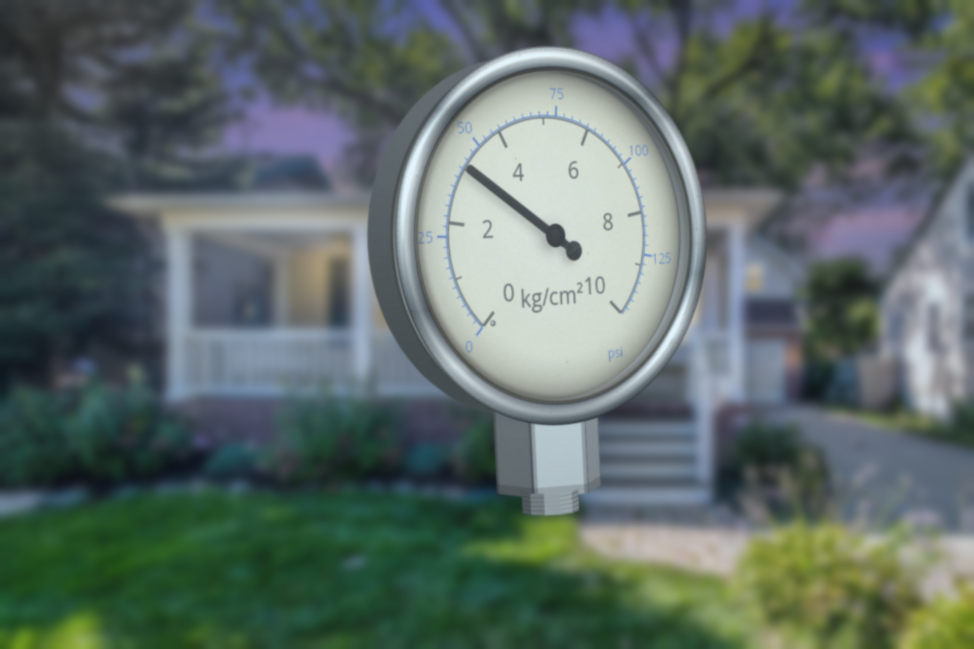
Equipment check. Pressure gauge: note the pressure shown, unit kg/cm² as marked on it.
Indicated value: 3 kg/cm²
